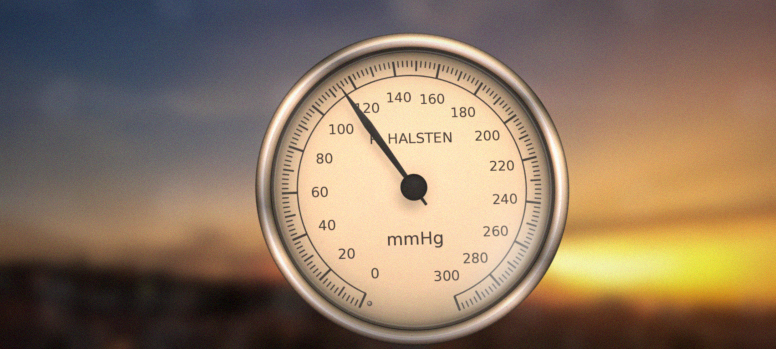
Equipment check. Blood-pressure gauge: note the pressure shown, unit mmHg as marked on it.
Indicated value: 114 mmHg
